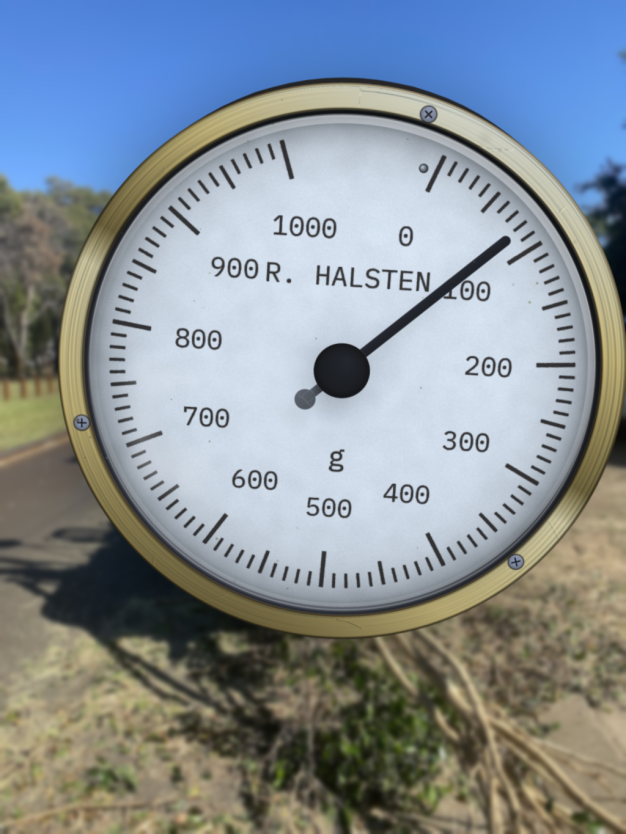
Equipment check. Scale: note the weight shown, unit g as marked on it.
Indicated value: 80 g
